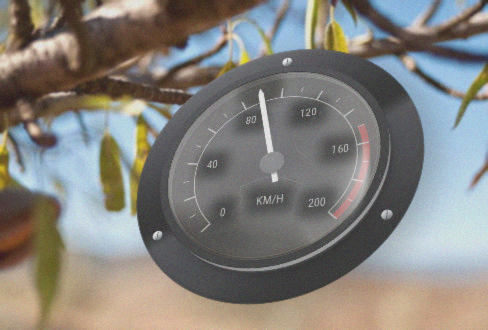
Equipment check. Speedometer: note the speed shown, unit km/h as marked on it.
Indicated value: 90 km/h
